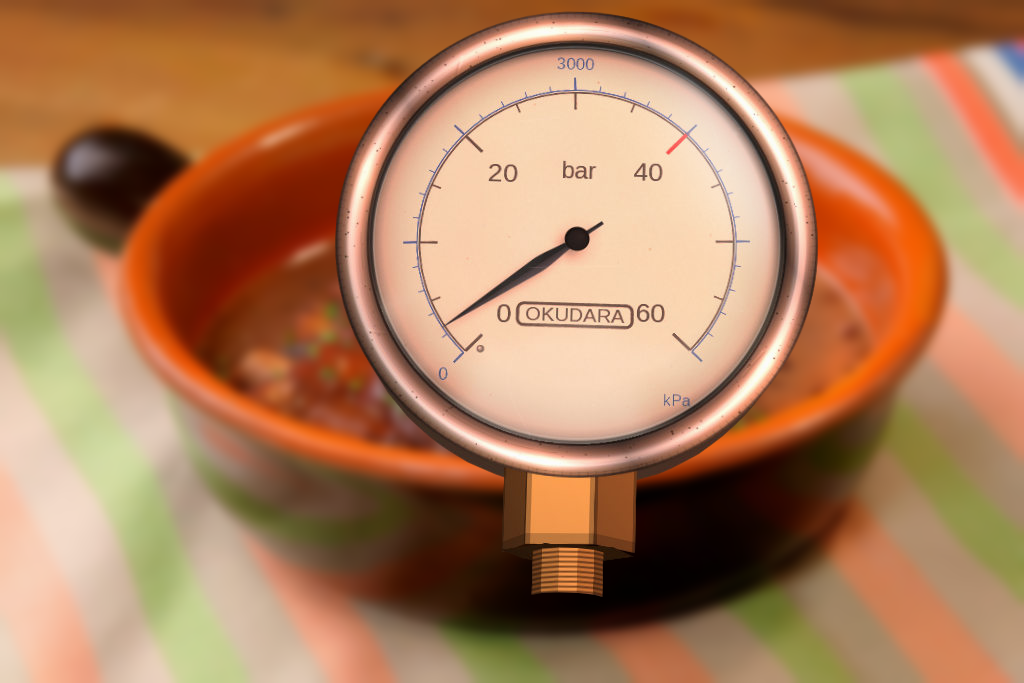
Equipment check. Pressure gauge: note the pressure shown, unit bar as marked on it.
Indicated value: 2.5 bar
